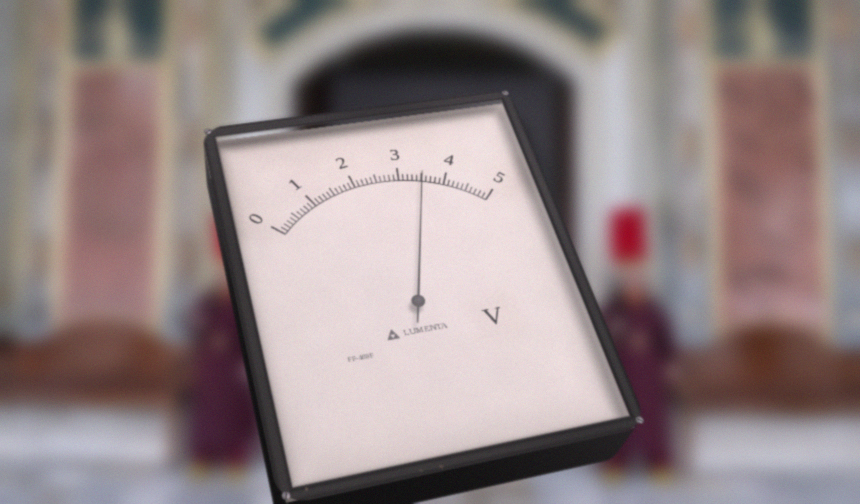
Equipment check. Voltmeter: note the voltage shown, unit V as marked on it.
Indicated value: 3.5 V
